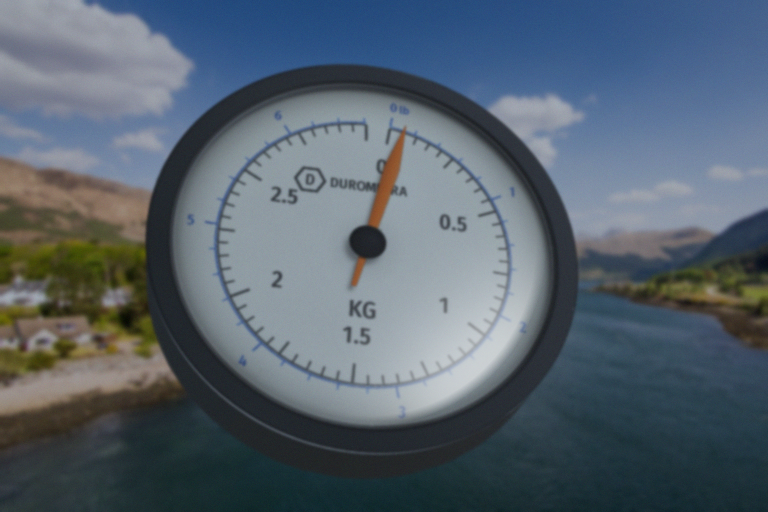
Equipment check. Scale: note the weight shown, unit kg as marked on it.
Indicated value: 0.05 kg
